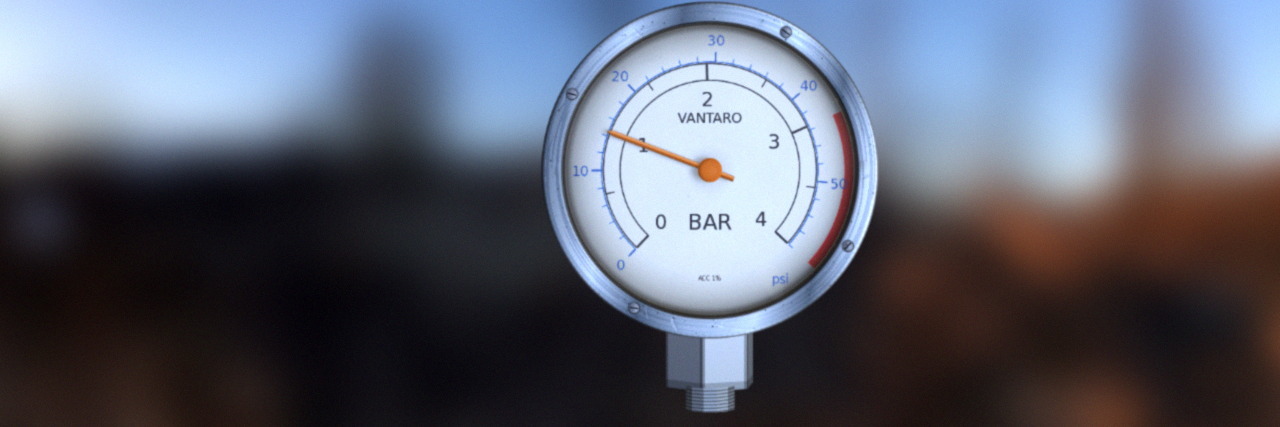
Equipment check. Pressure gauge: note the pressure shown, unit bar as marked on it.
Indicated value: 1 bar
